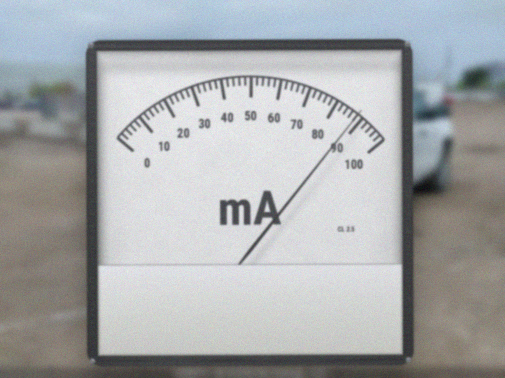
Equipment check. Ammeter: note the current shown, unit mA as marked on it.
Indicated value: 88 mA
